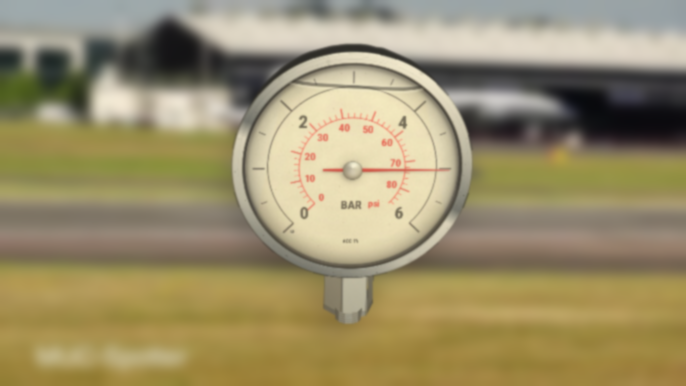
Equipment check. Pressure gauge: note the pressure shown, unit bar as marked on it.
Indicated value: 5 bar
